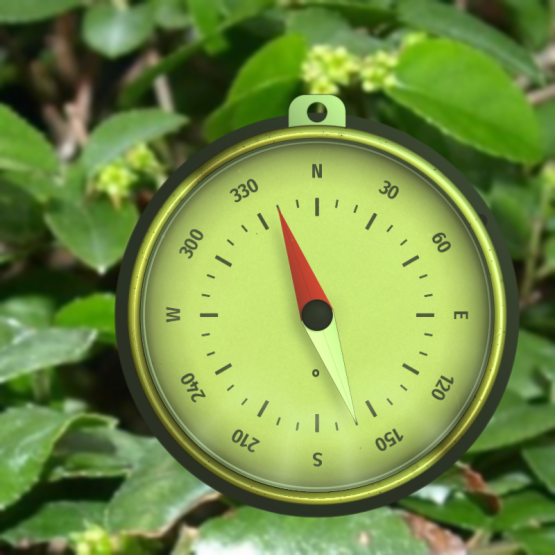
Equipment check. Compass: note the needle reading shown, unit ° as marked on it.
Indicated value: 340 °
